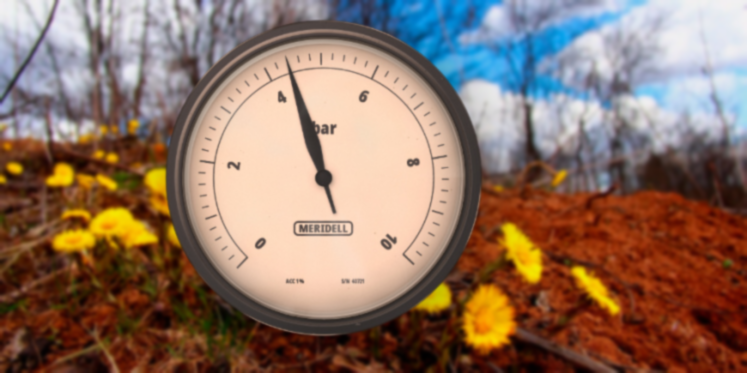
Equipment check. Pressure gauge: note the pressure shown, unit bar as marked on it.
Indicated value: 4.4 bar
